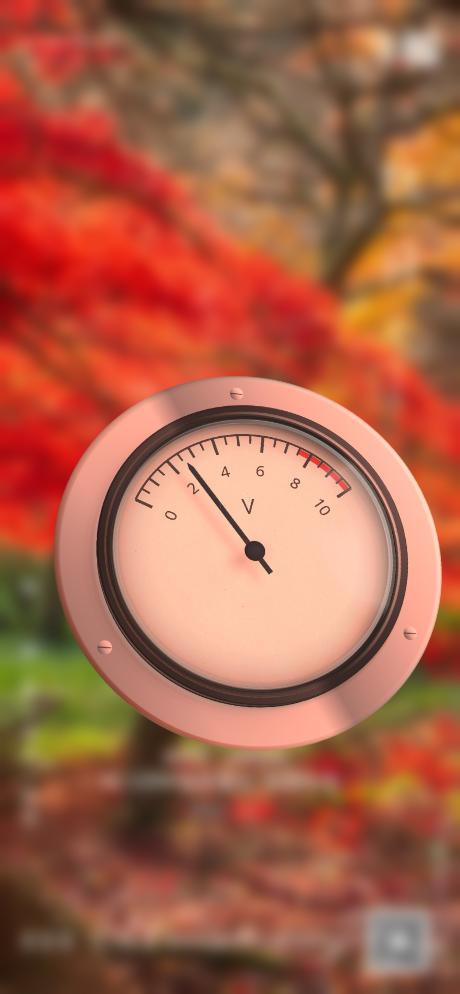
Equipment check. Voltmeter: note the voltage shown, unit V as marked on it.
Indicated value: 2.5 V
